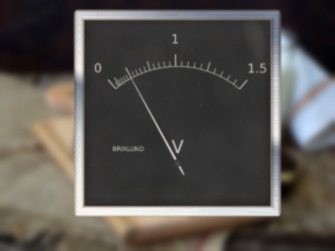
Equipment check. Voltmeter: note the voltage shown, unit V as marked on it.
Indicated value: 0.5 V
